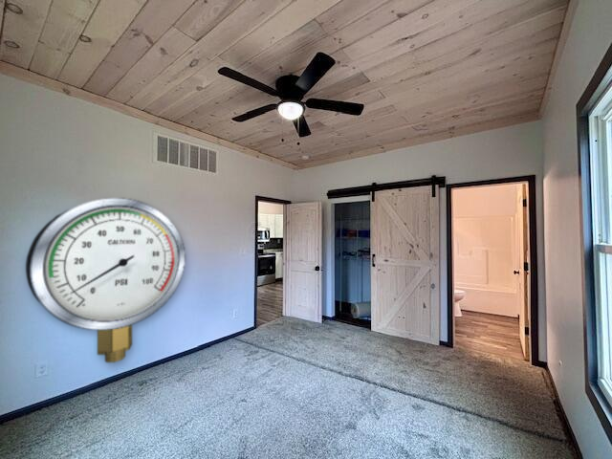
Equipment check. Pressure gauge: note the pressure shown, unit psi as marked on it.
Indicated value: 6 psi
